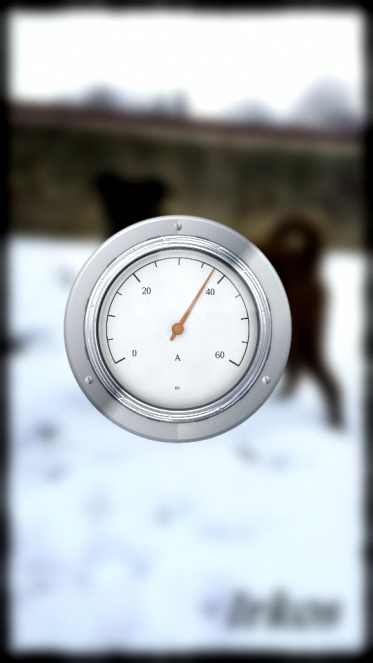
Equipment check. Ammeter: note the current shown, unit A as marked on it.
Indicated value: 37.5 A
